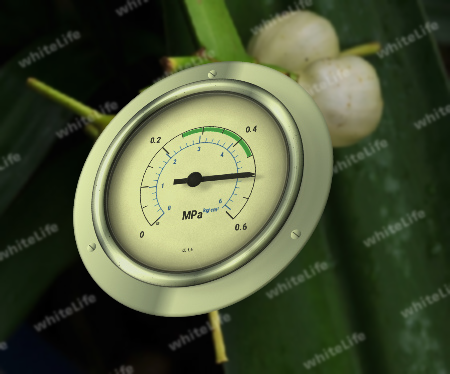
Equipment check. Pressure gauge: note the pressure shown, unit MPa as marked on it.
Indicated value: 0.5 MPa
